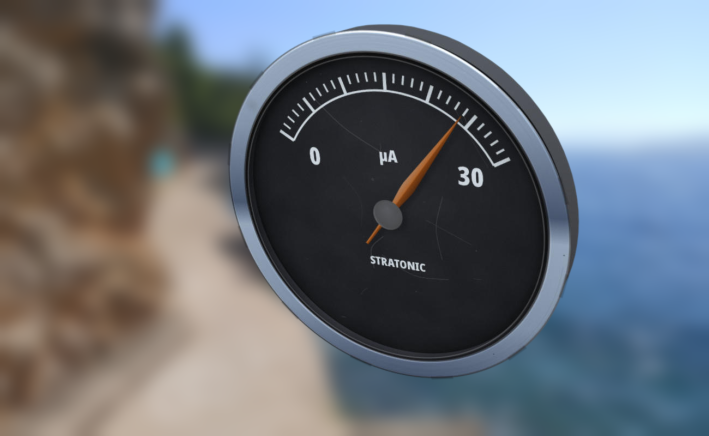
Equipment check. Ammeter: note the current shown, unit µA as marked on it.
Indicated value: 24 µA
